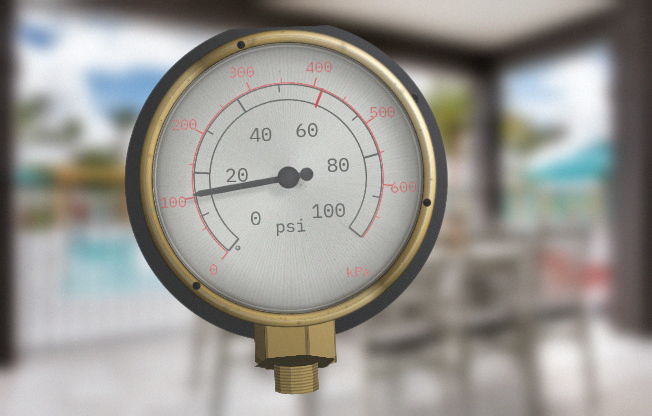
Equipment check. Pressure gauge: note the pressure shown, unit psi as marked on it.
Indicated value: 15 psi
